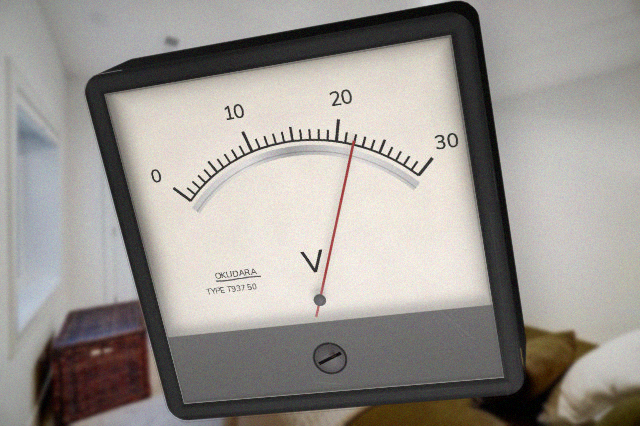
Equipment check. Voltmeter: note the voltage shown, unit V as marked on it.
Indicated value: 22 V
